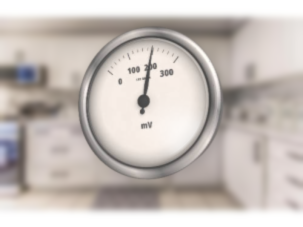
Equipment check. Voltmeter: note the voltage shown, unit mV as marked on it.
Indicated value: 200 mV
